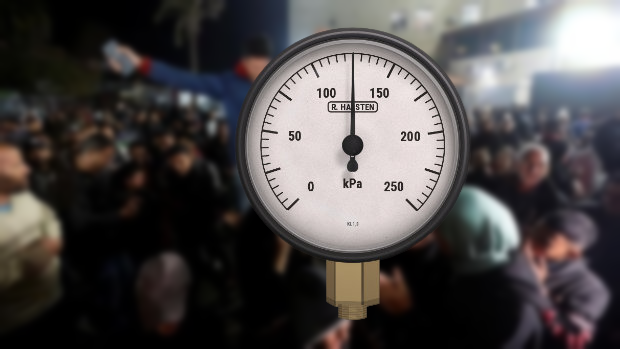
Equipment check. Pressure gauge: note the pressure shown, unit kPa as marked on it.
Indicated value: 125 kPa
